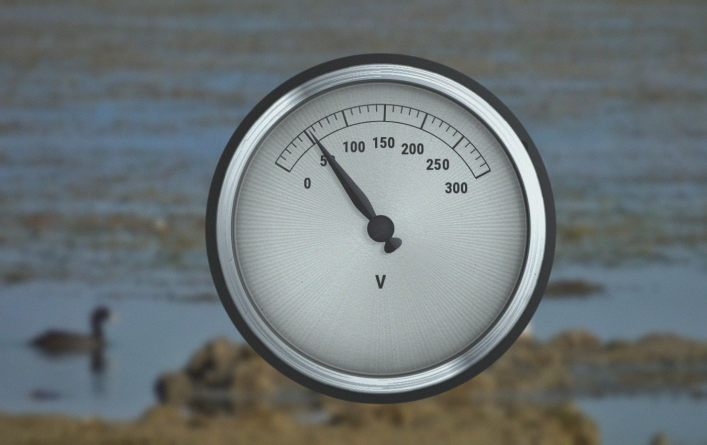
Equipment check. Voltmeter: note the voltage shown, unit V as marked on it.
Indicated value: 55 V
